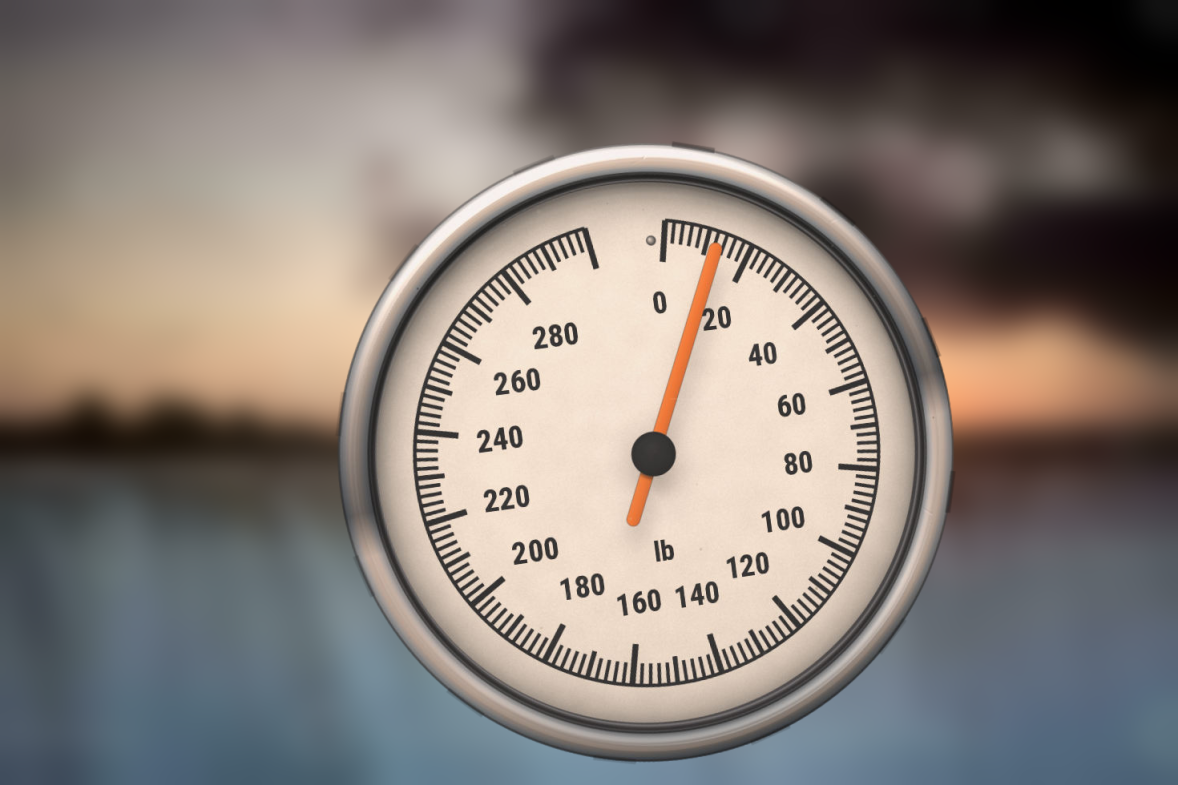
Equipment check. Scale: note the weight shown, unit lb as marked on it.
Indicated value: 12 lb
